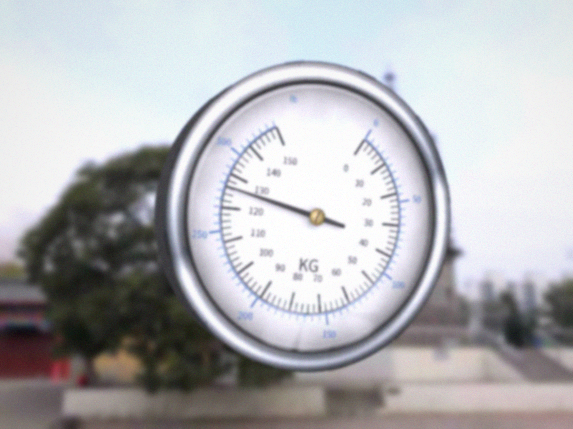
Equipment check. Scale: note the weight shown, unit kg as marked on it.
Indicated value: 126 kg
